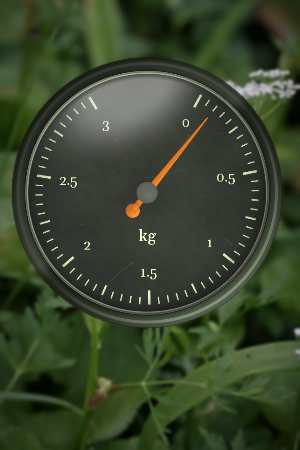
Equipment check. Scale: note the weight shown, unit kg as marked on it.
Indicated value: 0.1 kg
